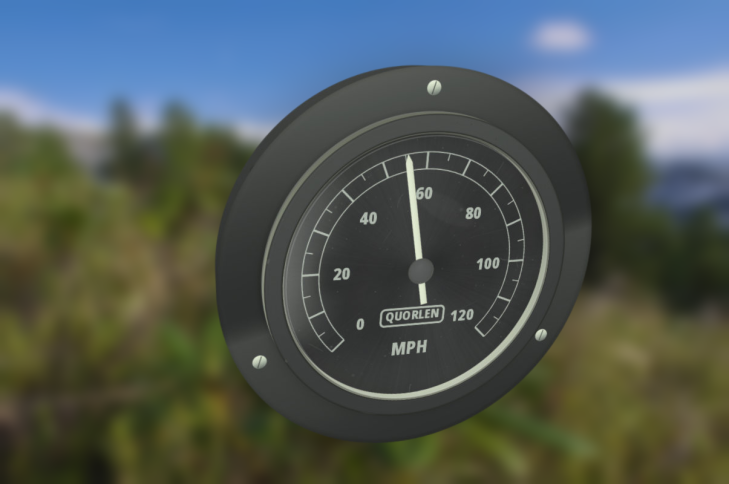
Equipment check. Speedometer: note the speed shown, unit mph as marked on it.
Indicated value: 55 mph
